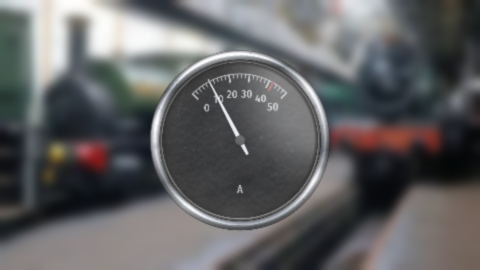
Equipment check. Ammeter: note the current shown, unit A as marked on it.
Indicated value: 10 A
